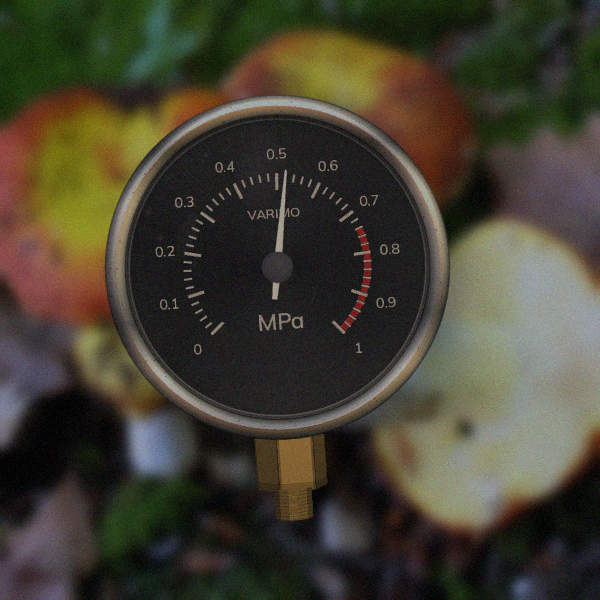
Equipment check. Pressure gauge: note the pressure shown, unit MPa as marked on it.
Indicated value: 0.52 MPa
